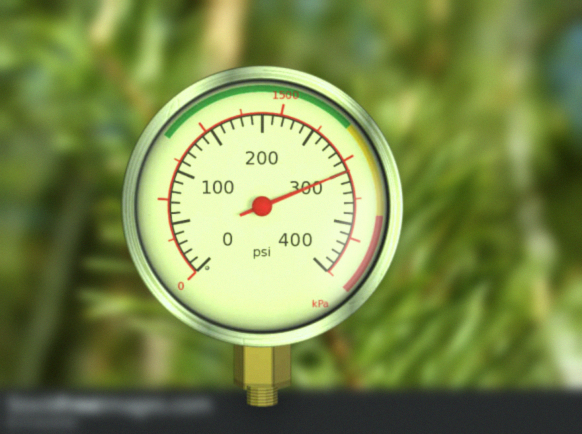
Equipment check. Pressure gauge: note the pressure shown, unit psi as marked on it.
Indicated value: 300 psi
